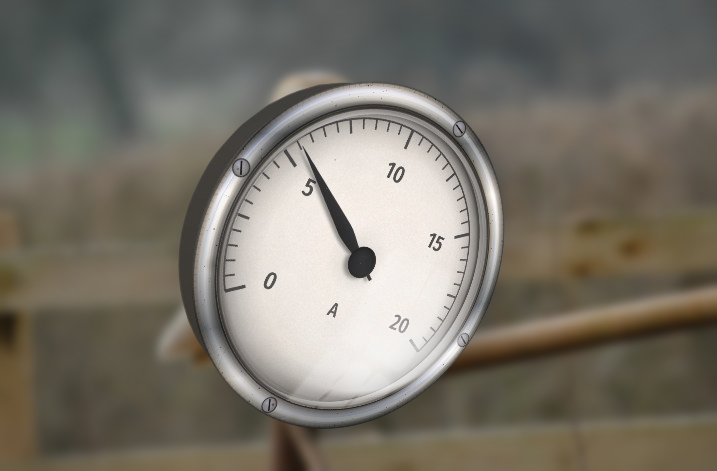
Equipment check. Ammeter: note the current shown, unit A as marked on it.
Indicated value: 5.5 A
